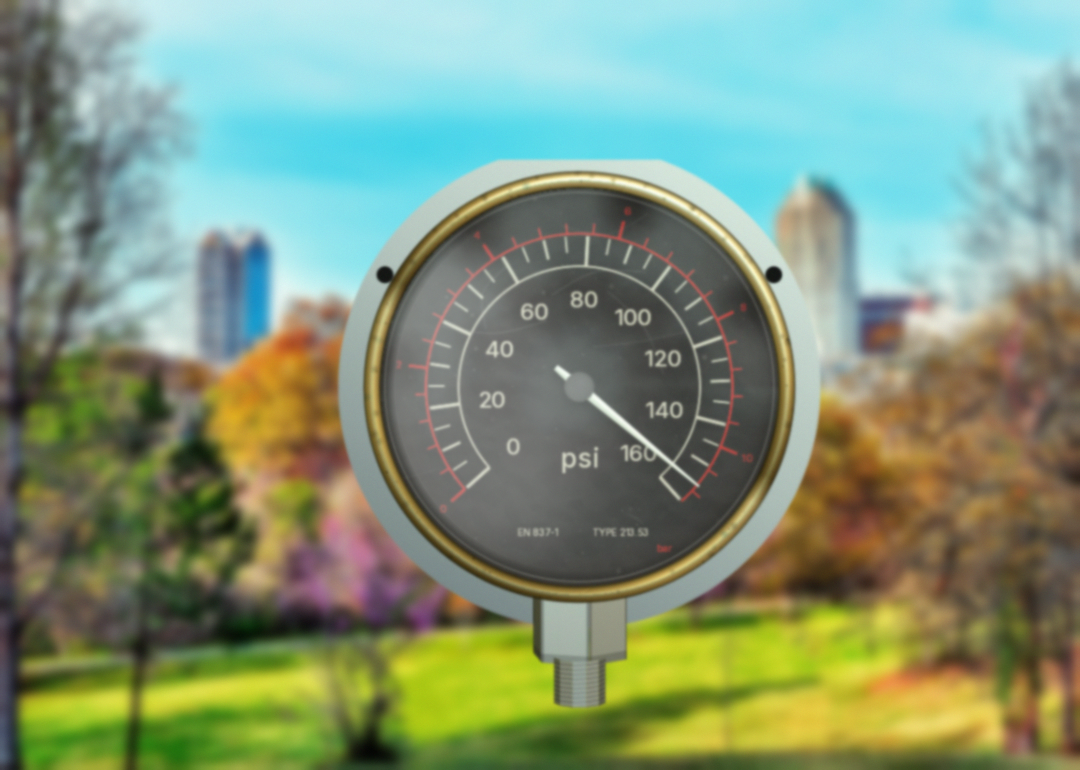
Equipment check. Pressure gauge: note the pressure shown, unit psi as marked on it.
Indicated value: 155 psi
